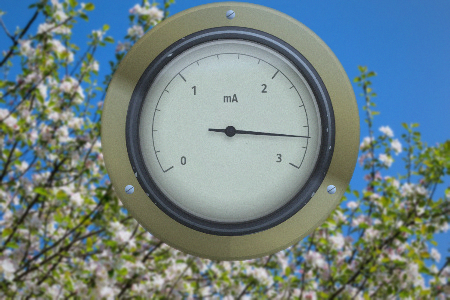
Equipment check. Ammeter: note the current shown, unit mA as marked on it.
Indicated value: 2.7 mA
